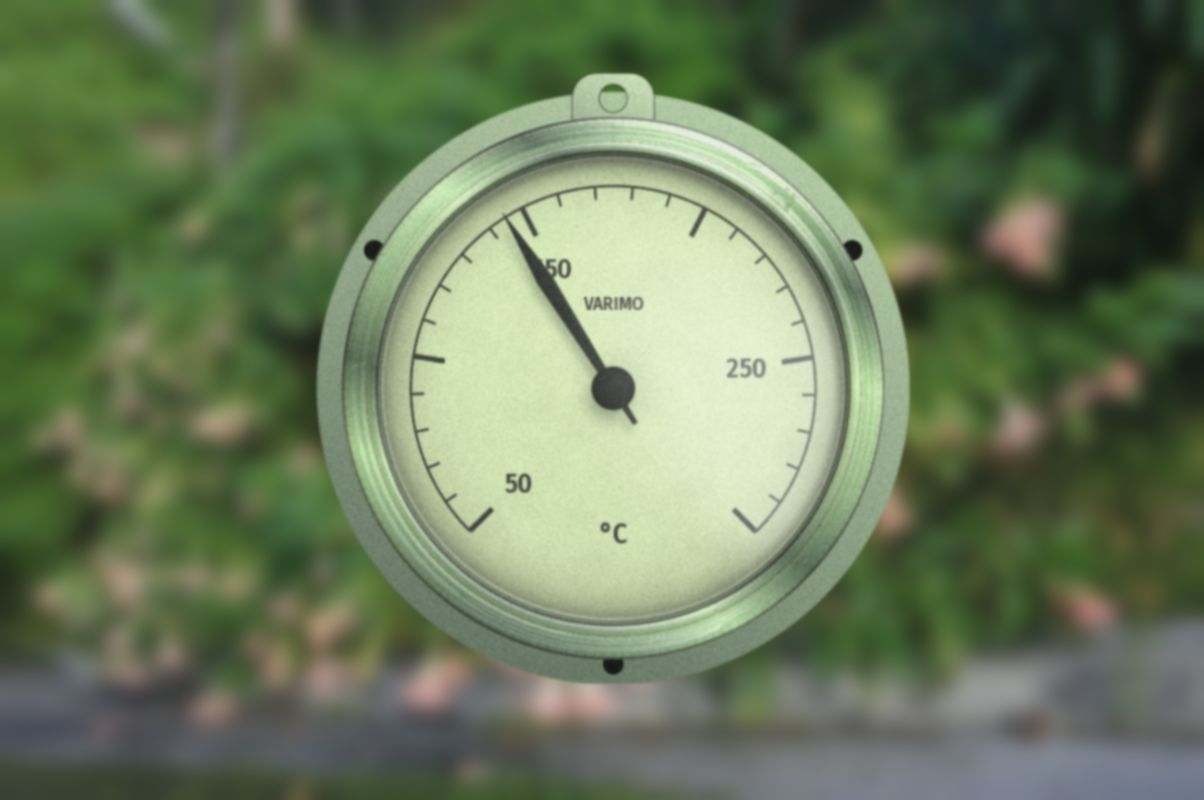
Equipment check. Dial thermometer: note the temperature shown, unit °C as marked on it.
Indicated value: 145 °C
